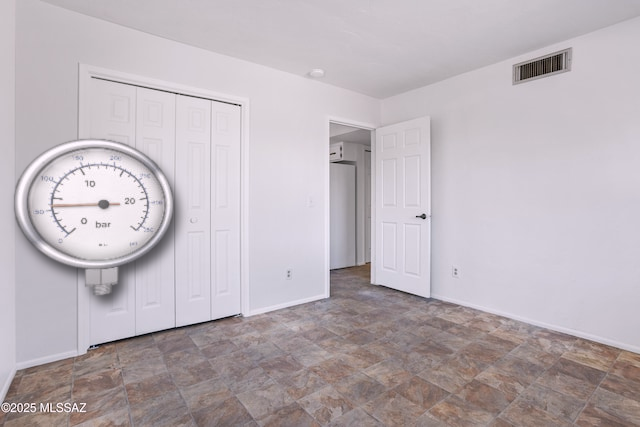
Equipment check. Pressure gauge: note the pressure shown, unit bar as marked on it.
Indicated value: 4 bar
